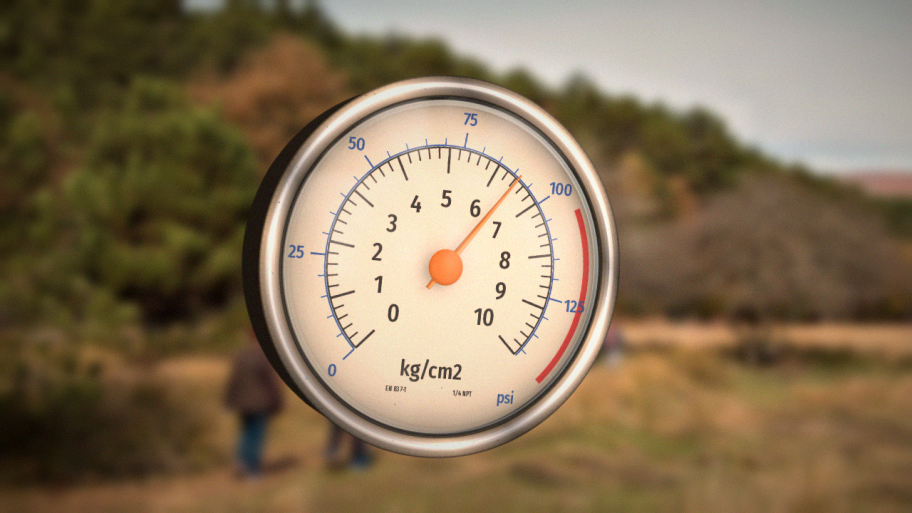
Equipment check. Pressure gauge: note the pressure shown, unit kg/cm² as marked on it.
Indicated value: 6.4 kg/cm²
